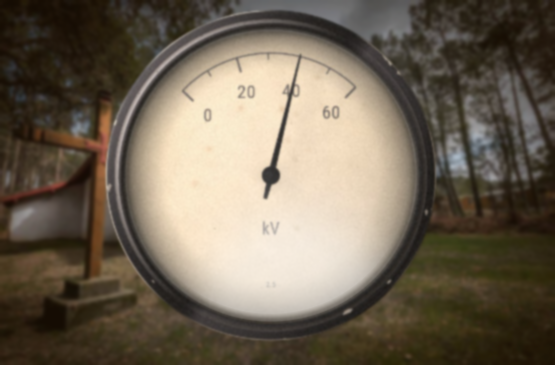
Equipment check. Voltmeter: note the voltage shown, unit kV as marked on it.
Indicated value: 40 kV
